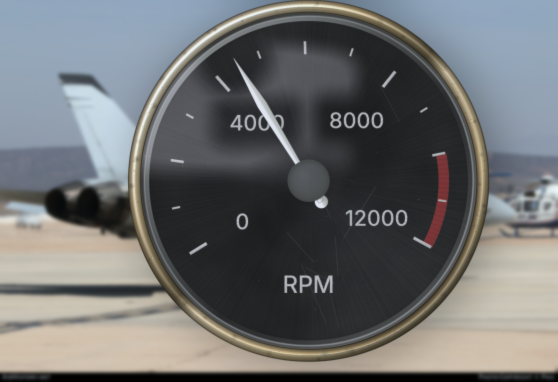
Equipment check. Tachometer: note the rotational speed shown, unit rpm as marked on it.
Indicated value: 4500 rpm
